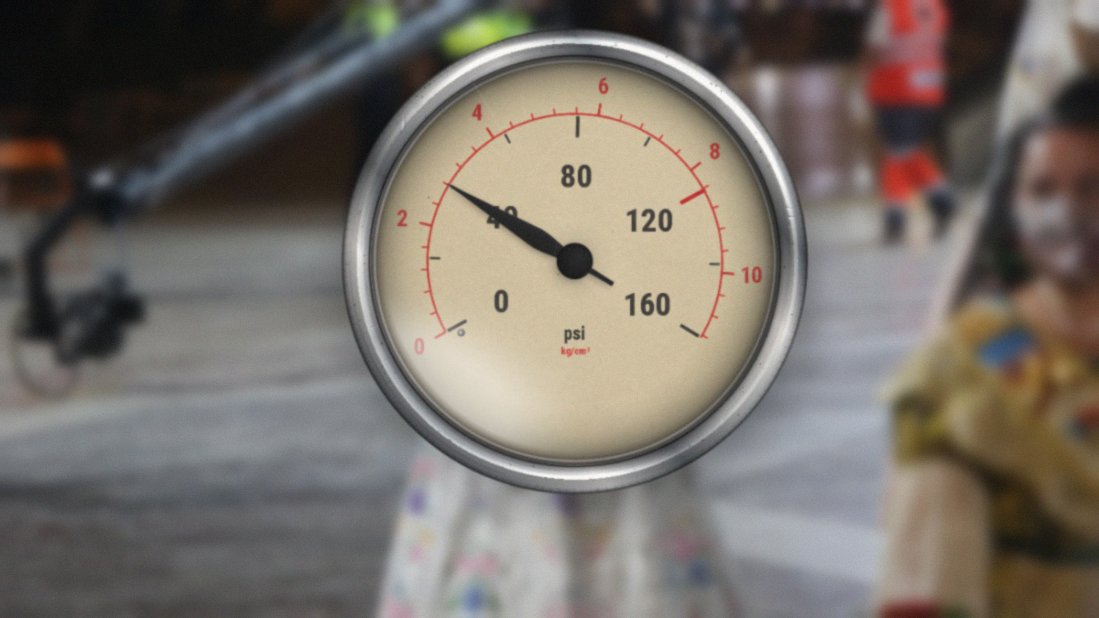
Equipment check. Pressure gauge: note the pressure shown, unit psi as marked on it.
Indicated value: 40 psi
